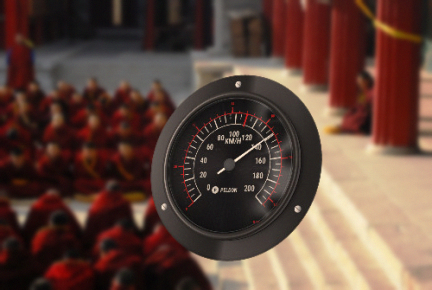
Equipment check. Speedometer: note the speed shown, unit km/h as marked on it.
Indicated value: 140 km/h
